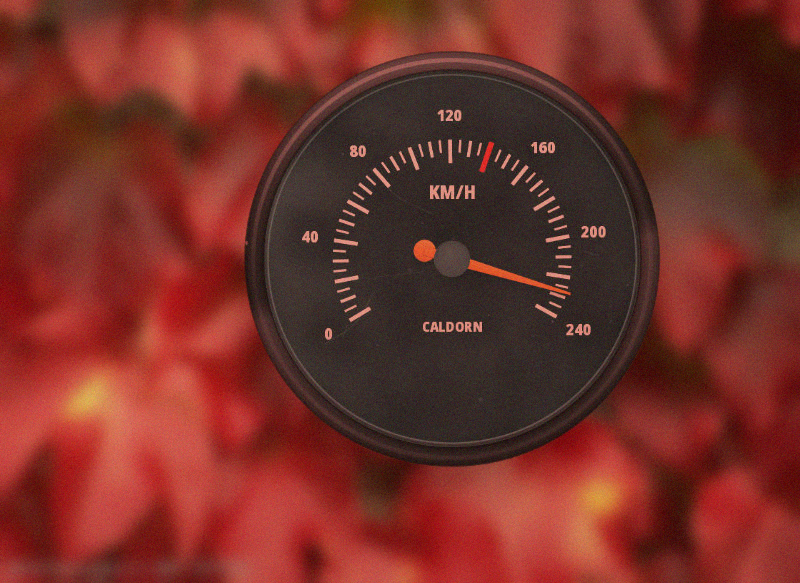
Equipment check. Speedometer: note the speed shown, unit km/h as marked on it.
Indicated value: 227.5 km/h
